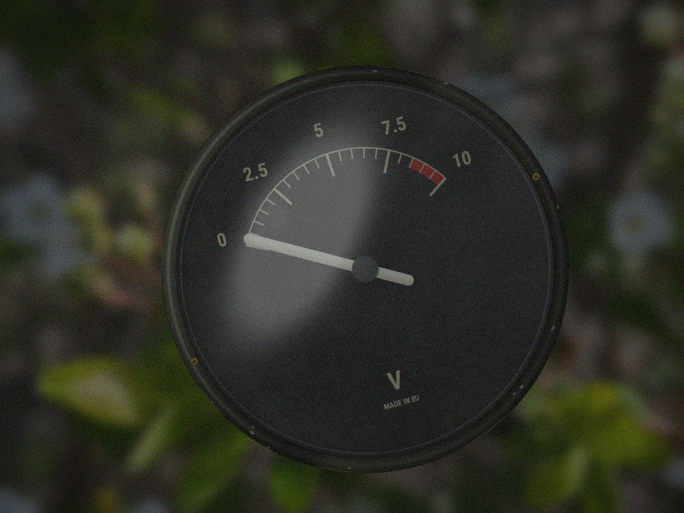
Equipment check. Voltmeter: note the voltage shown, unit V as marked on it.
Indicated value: 0.25 V
